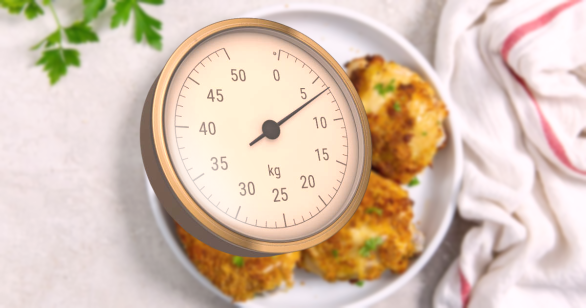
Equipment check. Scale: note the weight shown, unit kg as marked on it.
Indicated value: 6.5 kg
